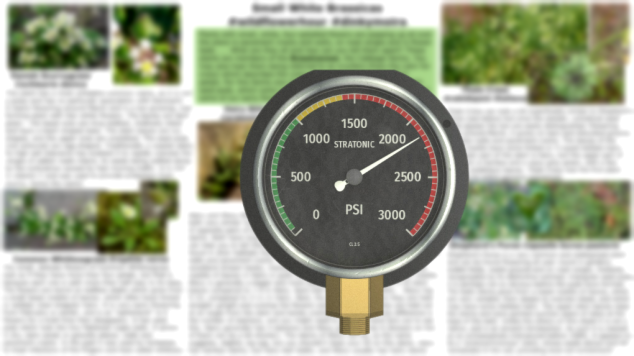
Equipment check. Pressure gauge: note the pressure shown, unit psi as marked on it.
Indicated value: 2150 psi
